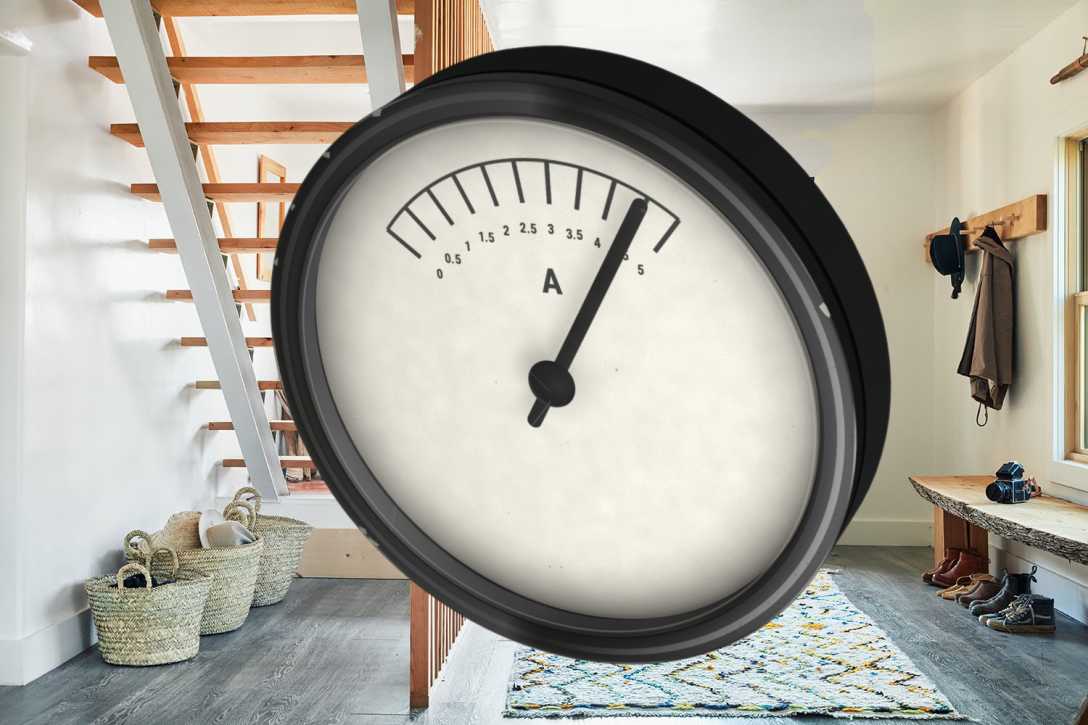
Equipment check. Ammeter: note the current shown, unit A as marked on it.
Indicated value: 4.5 A
